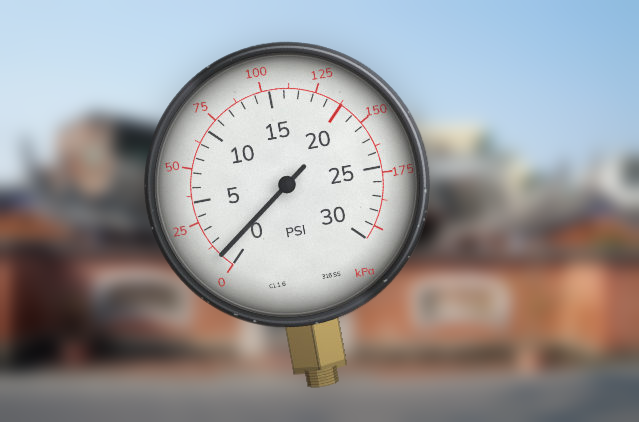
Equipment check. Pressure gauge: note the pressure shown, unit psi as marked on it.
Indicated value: 1 psi
